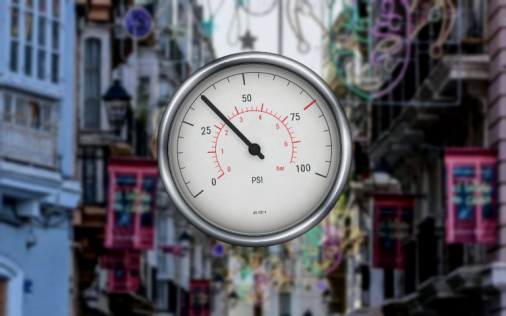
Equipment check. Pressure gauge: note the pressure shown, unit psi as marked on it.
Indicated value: 35 psi
